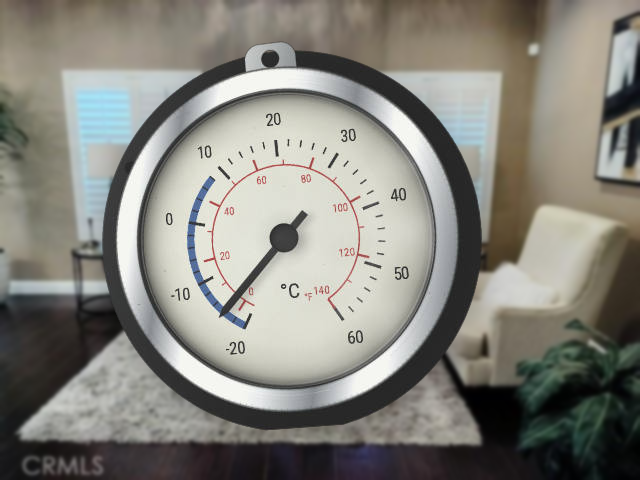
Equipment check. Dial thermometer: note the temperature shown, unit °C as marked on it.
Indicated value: -16 °C
